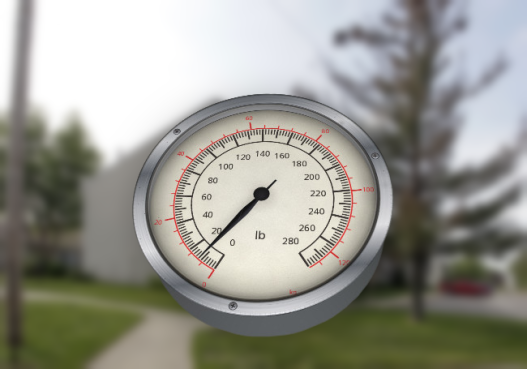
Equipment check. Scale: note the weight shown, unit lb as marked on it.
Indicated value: 10 lb
